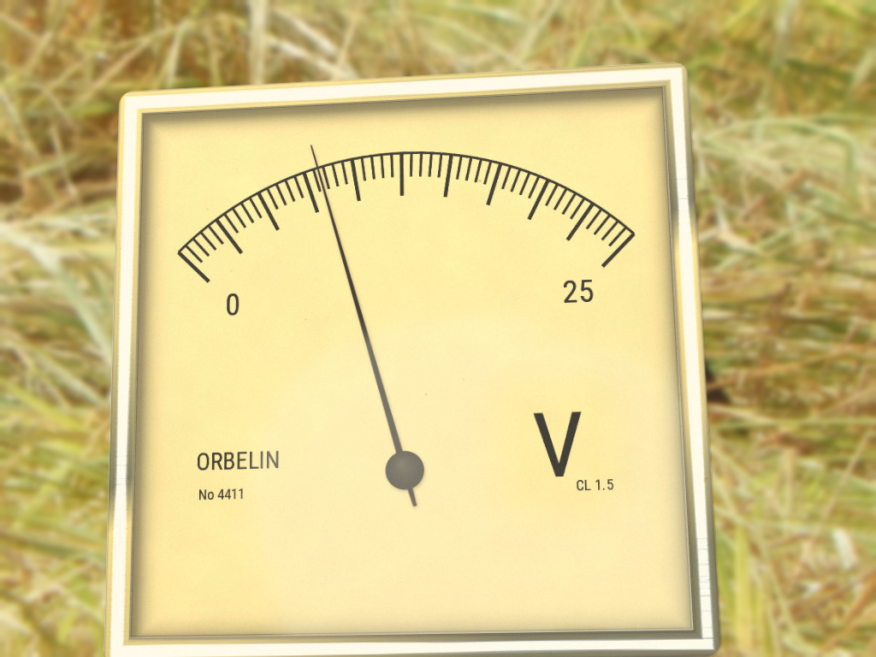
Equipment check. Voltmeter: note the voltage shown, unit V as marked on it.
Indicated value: 8.25 V
